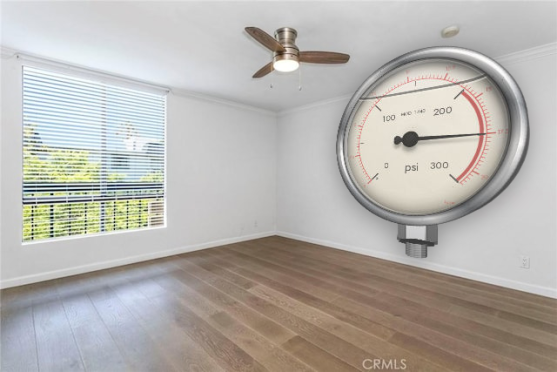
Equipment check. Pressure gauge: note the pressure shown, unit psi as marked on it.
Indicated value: 250 psi
